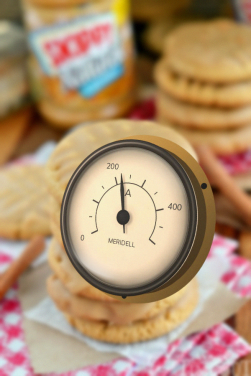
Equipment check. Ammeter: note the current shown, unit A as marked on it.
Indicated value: 225 A
